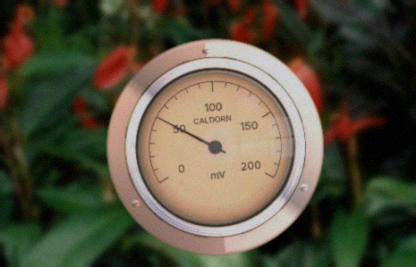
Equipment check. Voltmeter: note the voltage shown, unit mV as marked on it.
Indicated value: 50 mV
